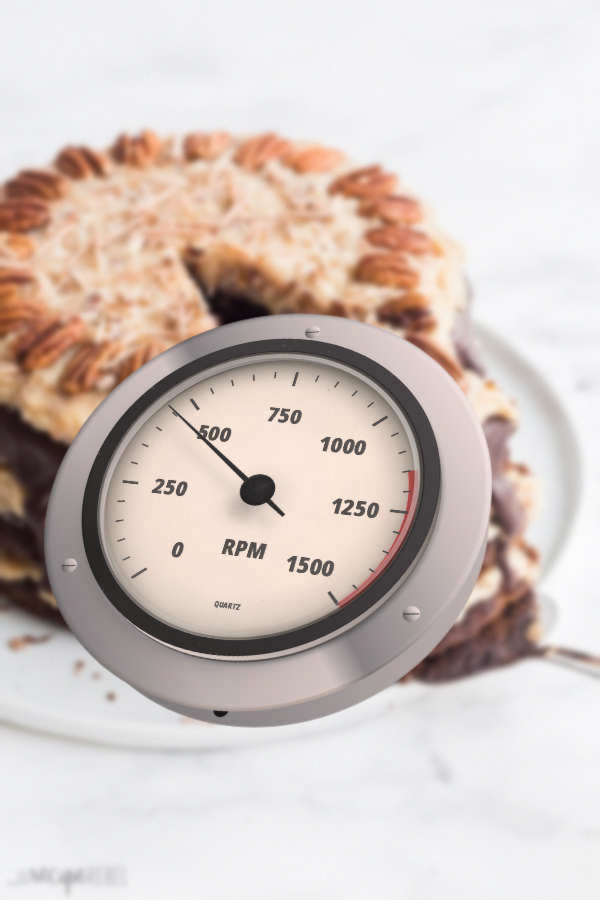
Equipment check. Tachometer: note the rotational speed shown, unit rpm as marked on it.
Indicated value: 450 rpm
